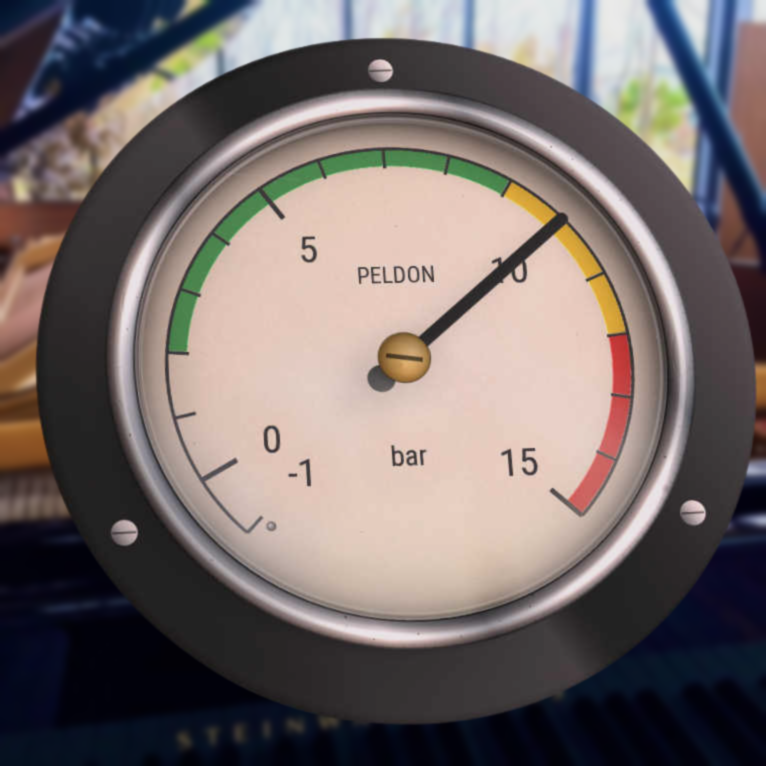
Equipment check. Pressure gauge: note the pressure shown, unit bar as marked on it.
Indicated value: 10 bar
